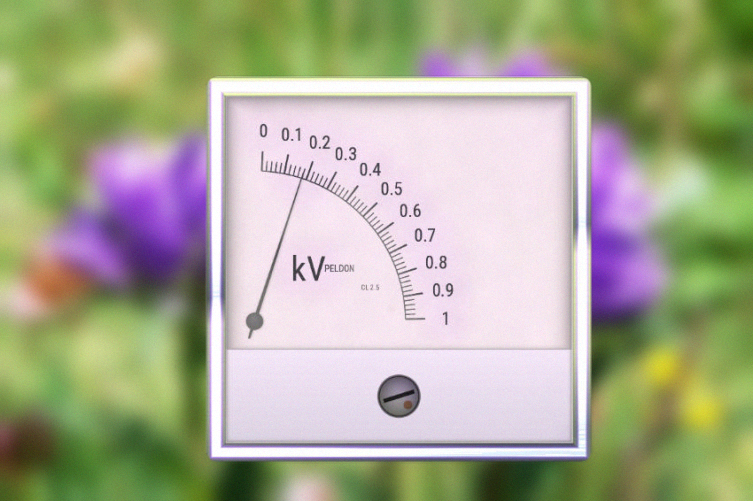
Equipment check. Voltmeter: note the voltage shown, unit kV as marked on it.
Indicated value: 0.18 kV
